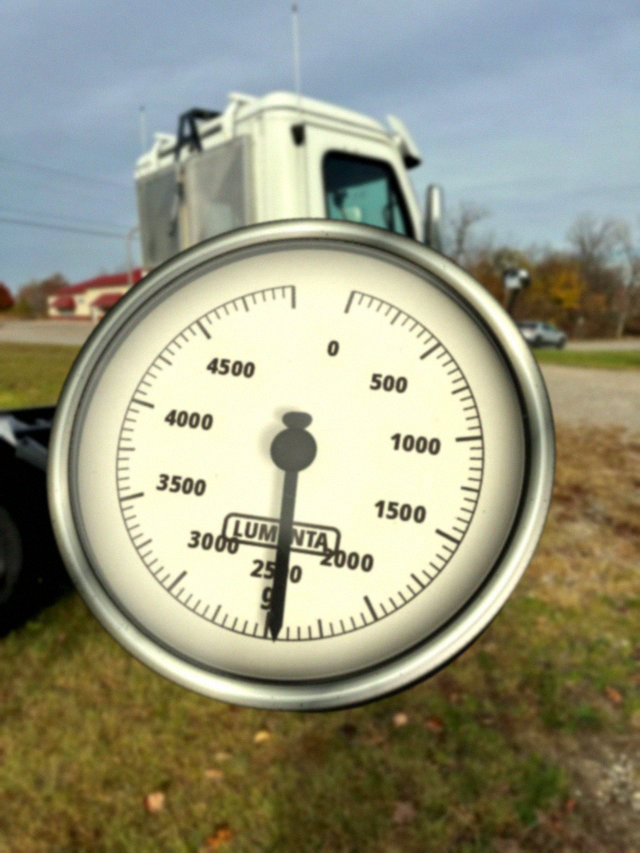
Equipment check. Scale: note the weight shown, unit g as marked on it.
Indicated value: 2450 g
